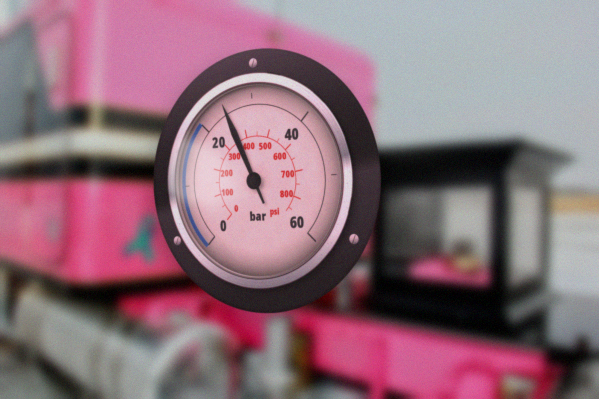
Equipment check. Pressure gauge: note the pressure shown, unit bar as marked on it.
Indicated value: 25 bar
